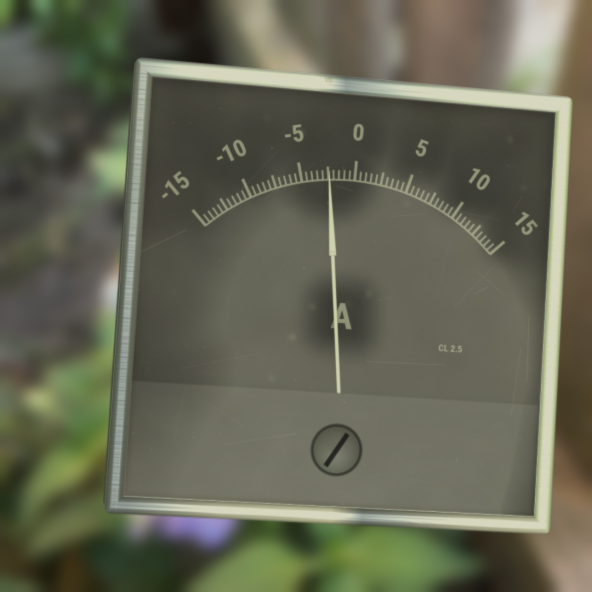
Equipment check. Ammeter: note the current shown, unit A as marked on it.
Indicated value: -2.5 A
